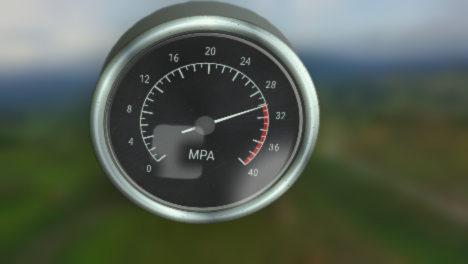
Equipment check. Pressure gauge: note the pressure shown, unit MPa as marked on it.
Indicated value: 30 MPa
